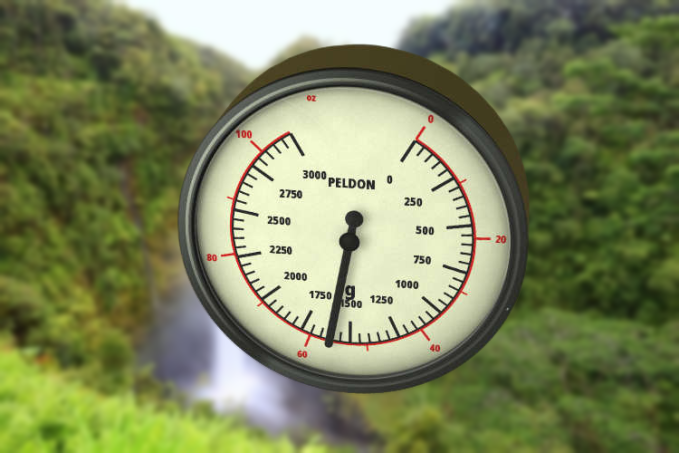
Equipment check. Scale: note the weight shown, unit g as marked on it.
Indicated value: 1600 g
